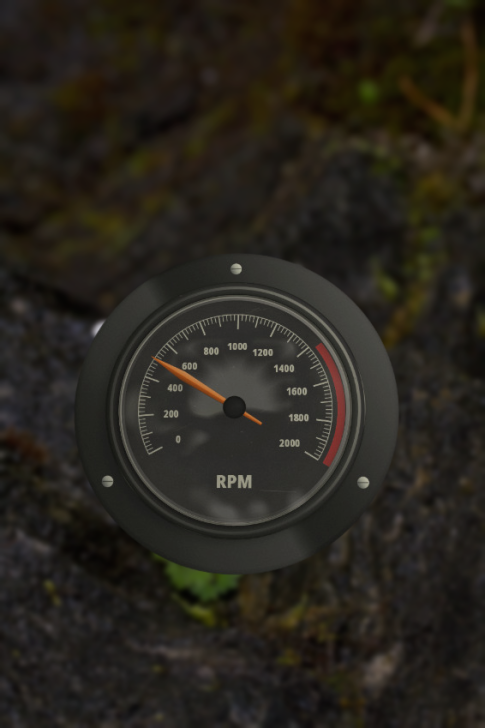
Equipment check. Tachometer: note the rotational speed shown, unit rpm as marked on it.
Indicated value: 500 rpm
